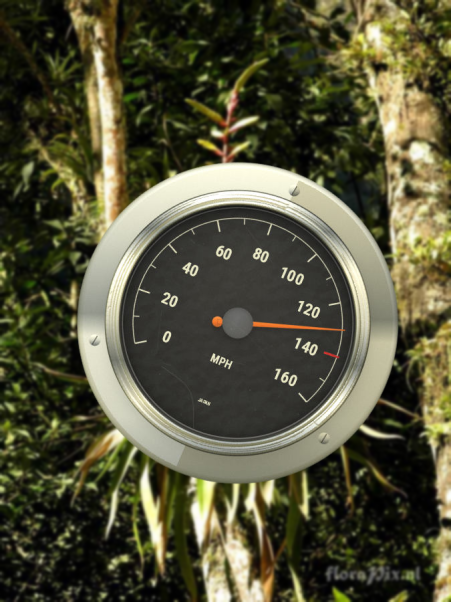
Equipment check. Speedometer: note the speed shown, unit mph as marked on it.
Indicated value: 130 mph
